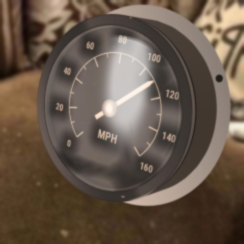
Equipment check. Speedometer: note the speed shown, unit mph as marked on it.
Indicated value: 110 mph
